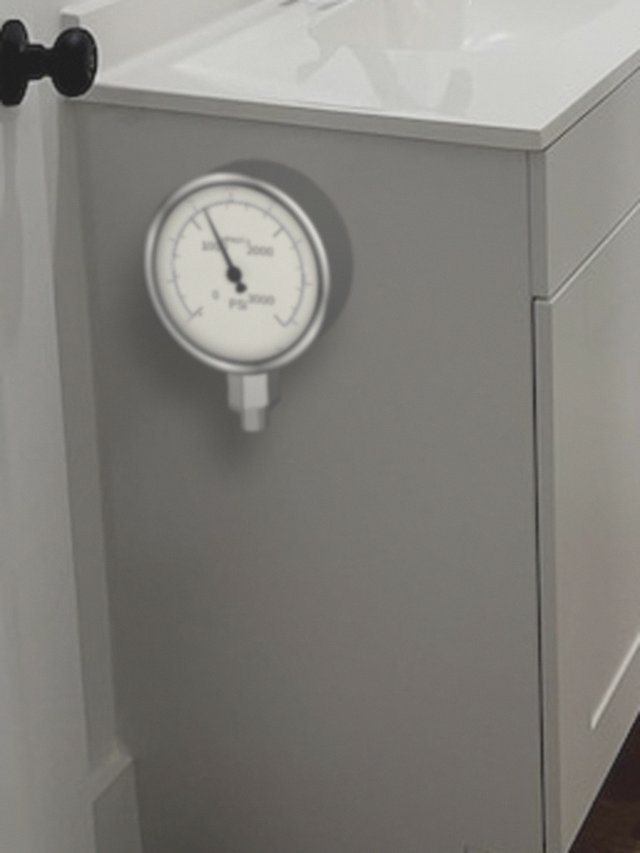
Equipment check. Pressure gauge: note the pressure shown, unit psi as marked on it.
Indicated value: 1200 psi
